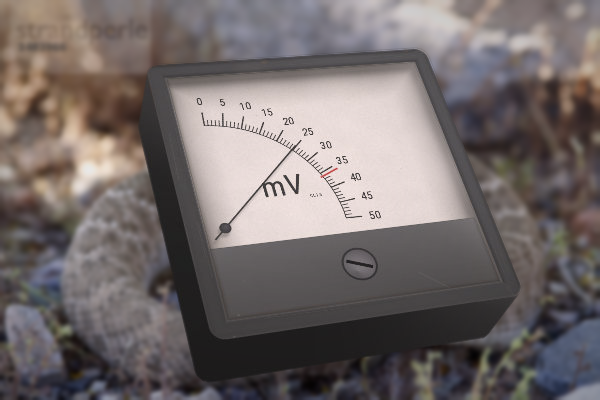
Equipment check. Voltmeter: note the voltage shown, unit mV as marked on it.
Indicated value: 25 mV
